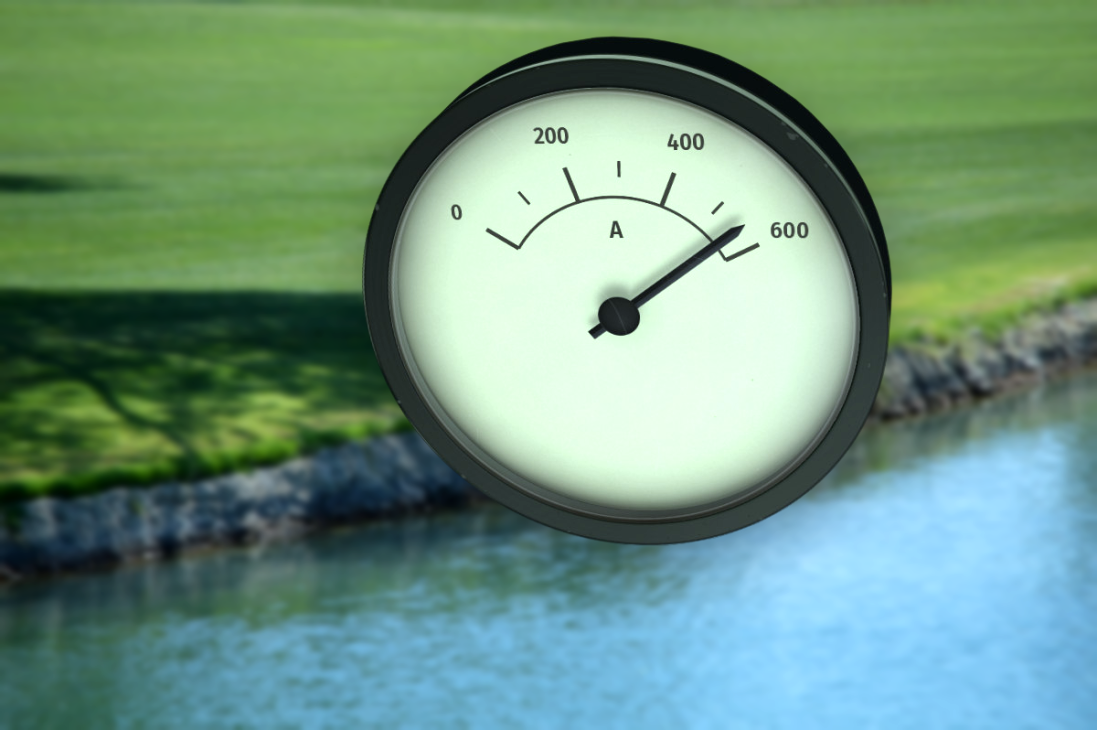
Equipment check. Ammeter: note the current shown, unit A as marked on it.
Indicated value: 550 A
